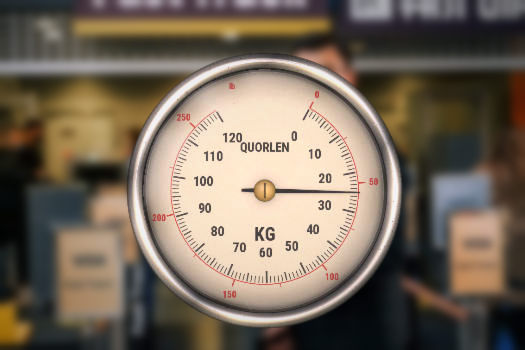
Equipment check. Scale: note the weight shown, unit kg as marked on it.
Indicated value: 25 kg
